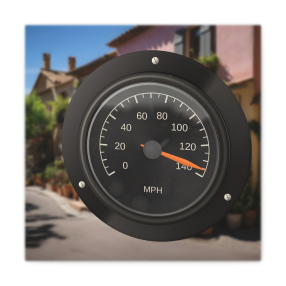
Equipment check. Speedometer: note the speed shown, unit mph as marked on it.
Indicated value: 135 mph
